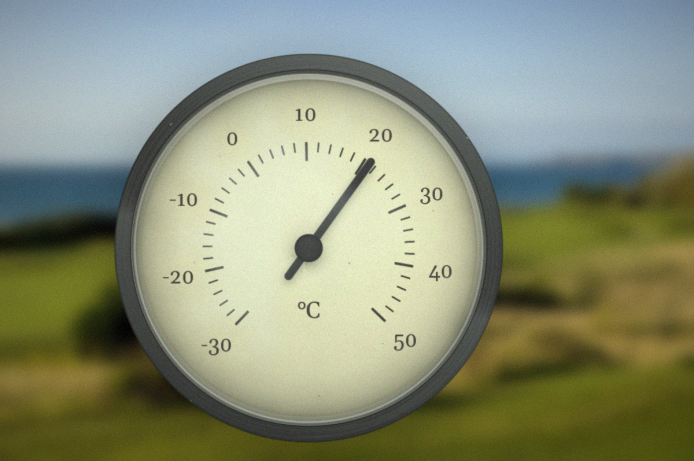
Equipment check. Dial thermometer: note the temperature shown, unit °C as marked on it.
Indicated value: 21 °C
